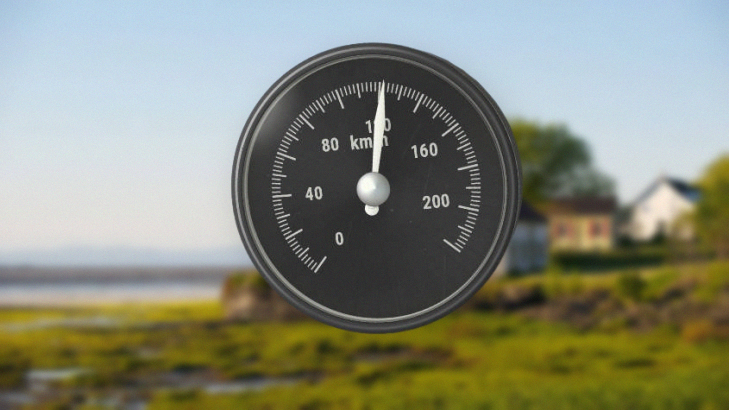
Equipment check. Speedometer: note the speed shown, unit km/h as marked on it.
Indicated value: 122 km/h
